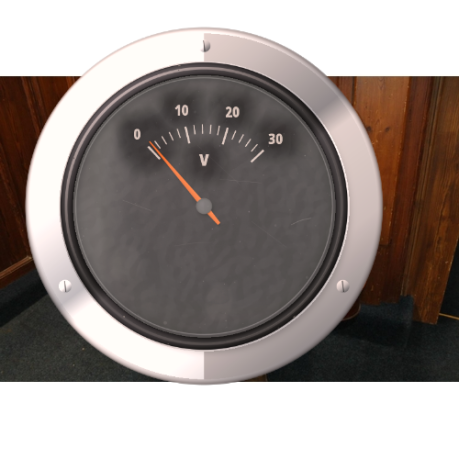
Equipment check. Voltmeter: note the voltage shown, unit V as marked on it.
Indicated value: 1 V
